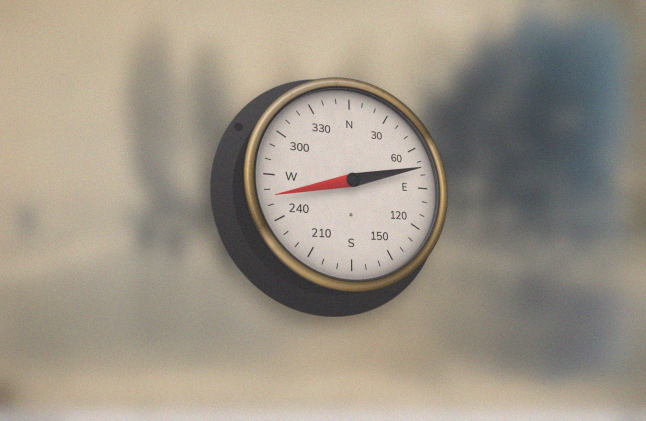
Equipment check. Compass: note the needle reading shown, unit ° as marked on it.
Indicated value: 255 °
